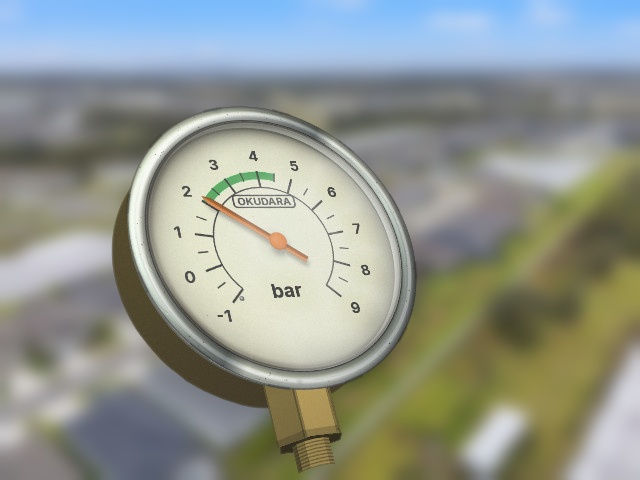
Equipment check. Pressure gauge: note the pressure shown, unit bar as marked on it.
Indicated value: 2 bar
